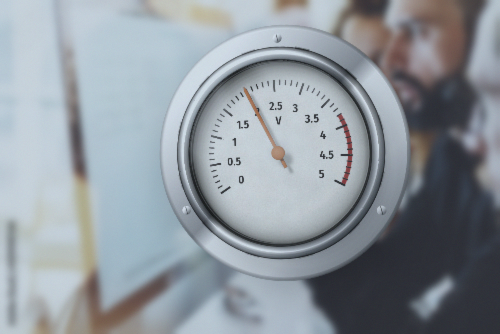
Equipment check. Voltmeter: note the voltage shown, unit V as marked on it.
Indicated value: 2 V
